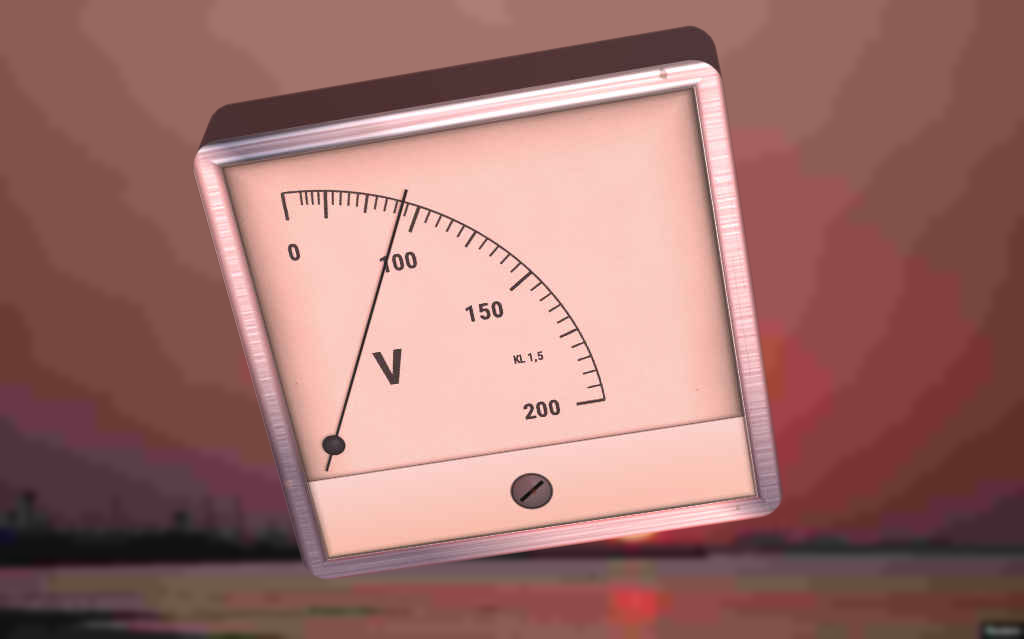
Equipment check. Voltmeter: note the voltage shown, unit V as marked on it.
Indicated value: 92.5 V
